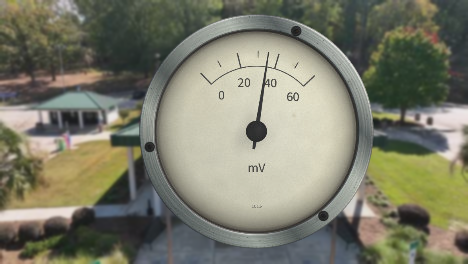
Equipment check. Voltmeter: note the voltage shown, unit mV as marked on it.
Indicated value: 35 mV
